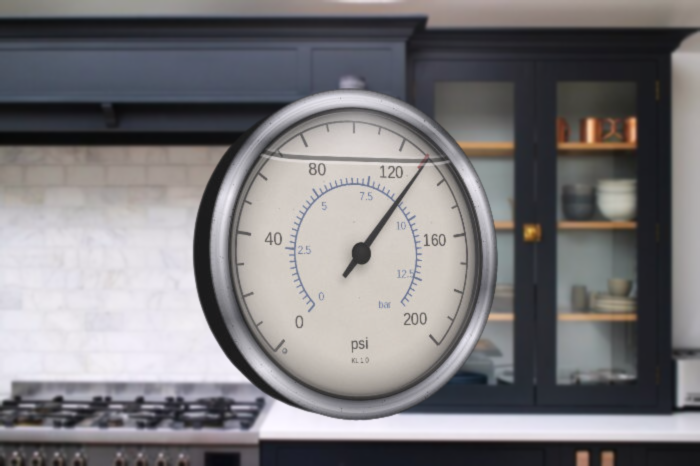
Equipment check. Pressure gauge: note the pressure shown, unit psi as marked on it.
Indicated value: 130 psi
